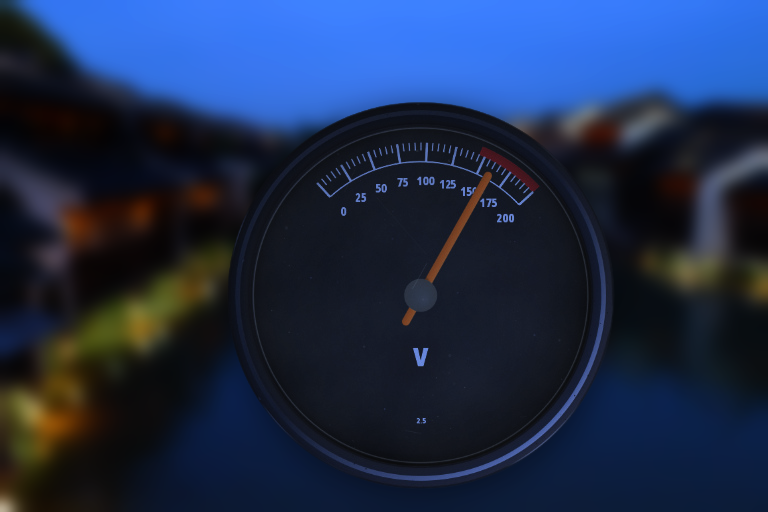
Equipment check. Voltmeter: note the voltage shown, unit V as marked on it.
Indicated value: 160 V
